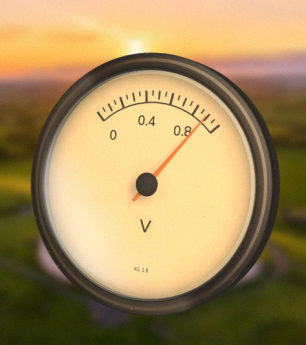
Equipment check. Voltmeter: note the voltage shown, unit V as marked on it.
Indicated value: 0.9 V
